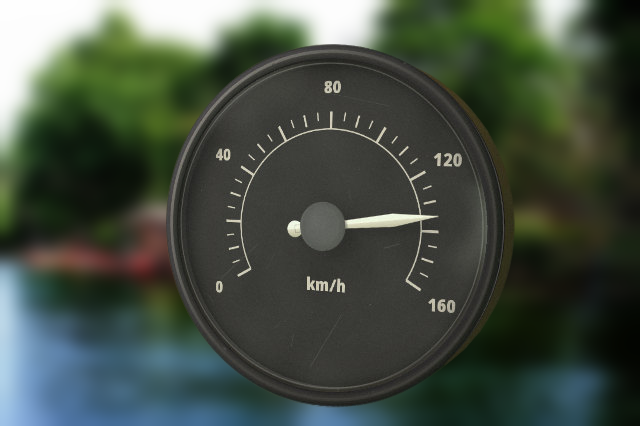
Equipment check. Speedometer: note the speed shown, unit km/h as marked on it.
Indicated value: 135 km/h
